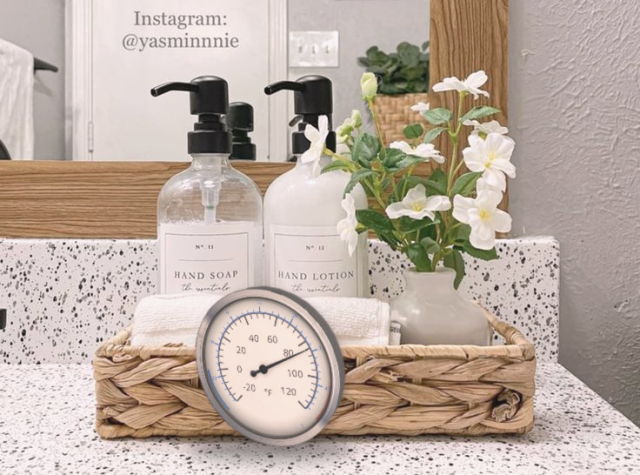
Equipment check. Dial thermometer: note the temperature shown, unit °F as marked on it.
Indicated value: 84 °F
